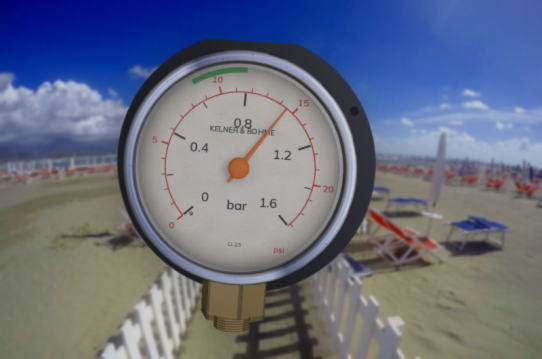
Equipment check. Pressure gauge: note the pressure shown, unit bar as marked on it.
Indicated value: 1 bar
